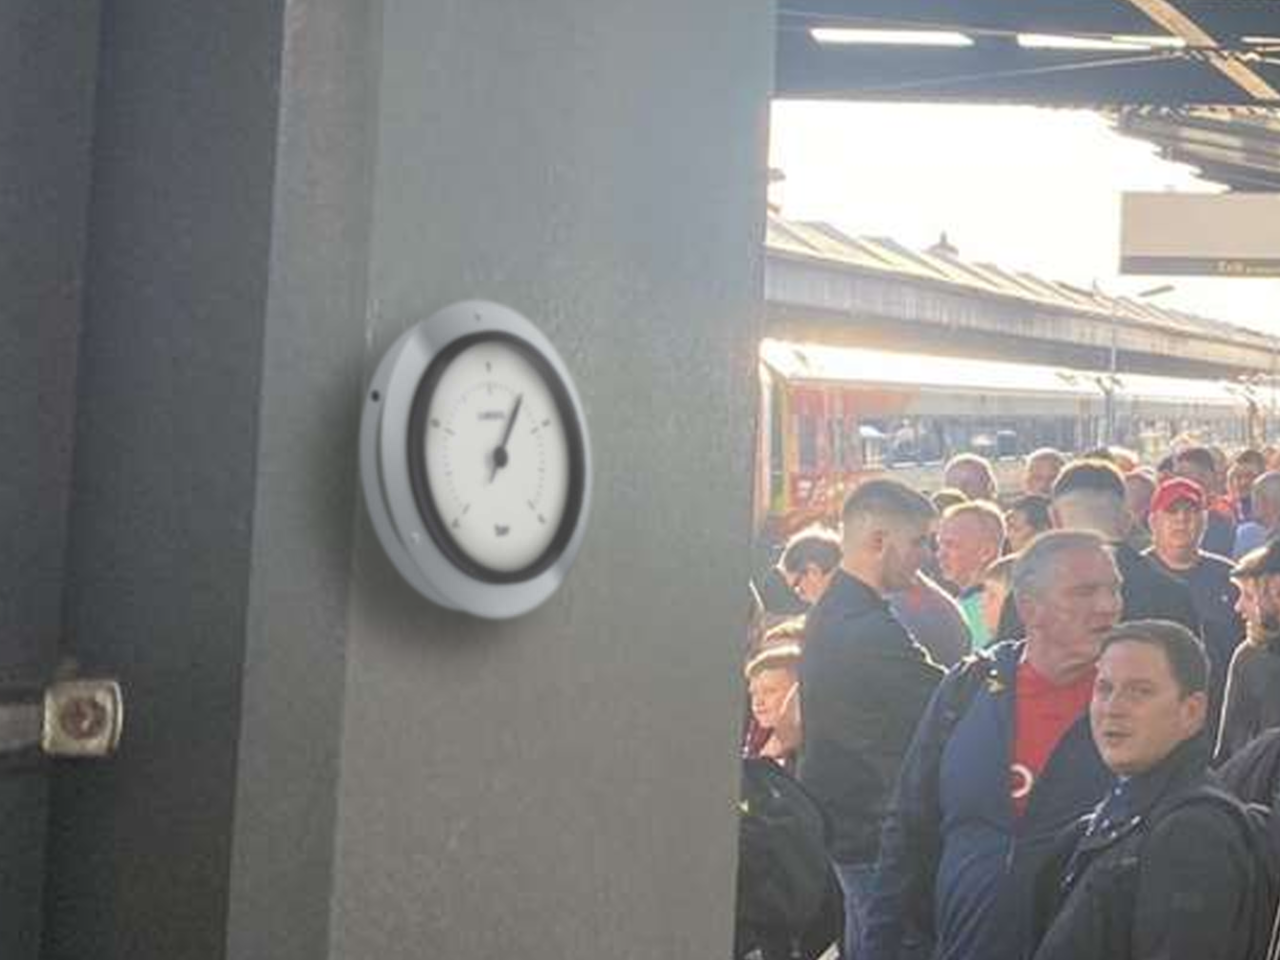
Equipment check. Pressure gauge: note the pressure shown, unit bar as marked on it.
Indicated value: 1.5 bar
